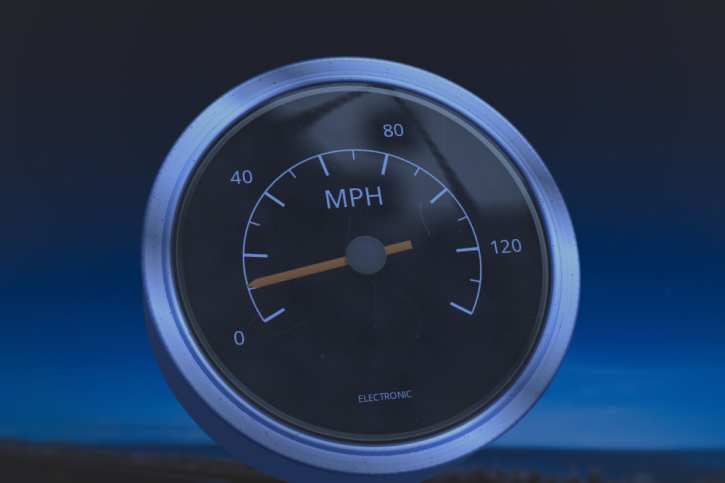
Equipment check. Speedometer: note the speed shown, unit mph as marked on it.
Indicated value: 10 mph
